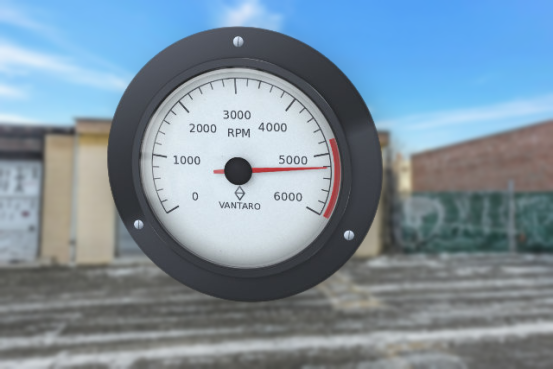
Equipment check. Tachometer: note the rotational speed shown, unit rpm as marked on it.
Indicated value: 5200 rpm
